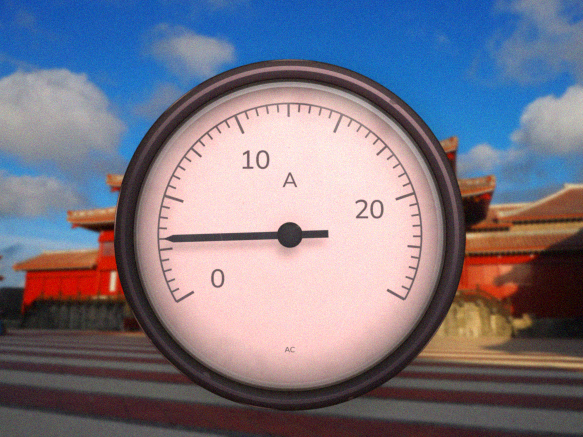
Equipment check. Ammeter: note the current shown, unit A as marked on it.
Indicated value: 3 A
